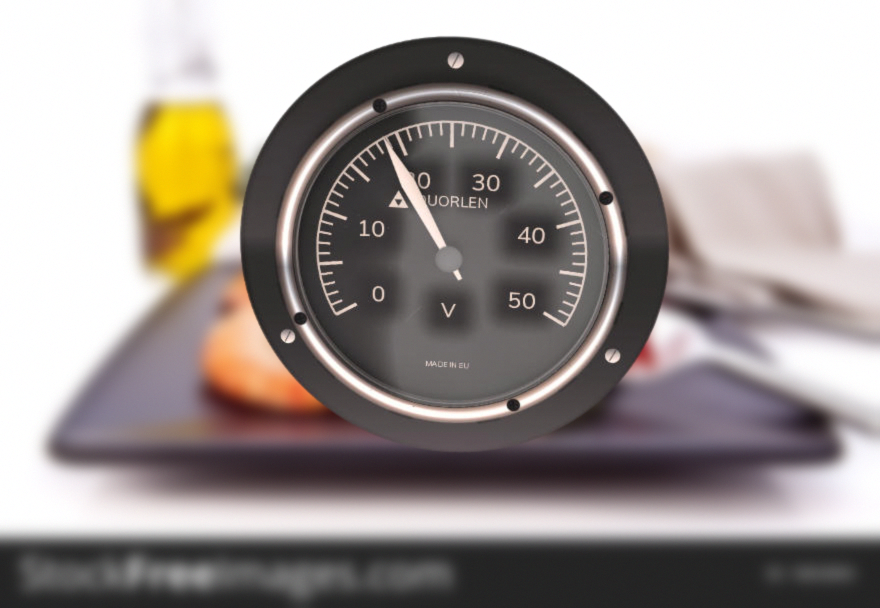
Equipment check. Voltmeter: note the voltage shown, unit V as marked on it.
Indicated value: 19 V
